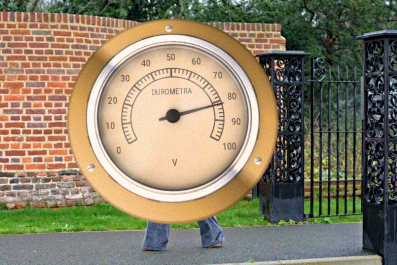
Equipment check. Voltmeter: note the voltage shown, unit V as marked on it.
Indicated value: 82 V
